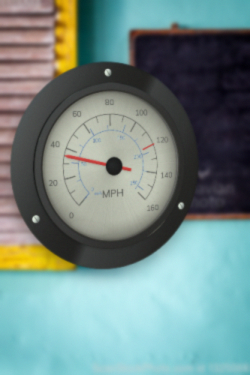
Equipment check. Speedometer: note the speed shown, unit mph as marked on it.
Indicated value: 35 mph
